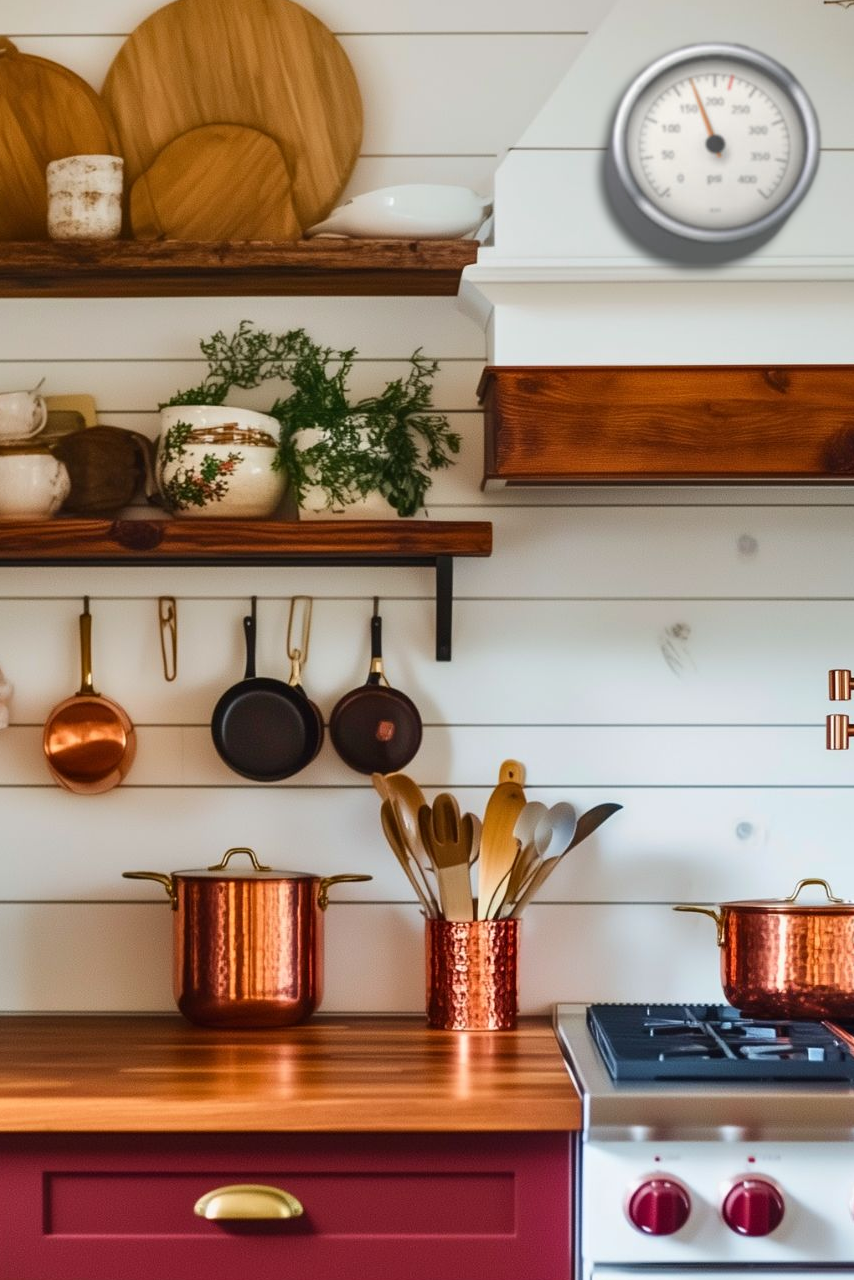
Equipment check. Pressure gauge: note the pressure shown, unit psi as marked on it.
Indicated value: 170 psi
